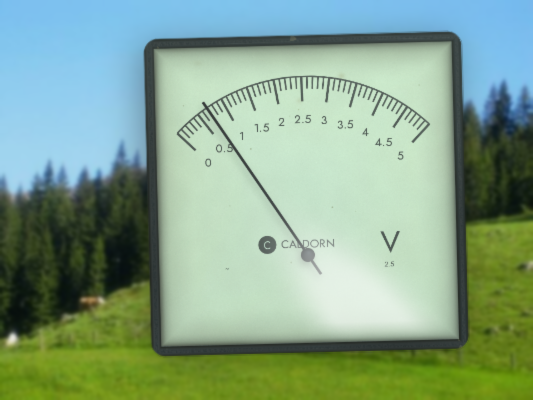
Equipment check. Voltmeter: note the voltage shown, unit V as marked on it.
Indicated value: 0.7 V
